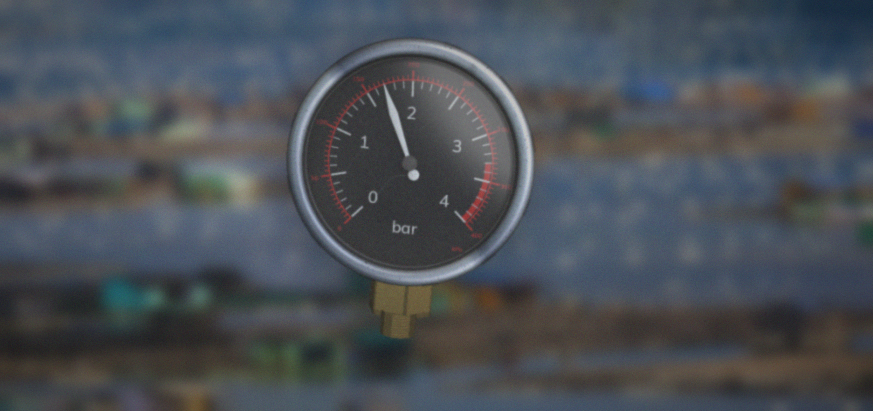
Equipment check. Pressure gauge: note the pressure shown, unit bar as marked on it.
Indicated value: 1.7 bar
